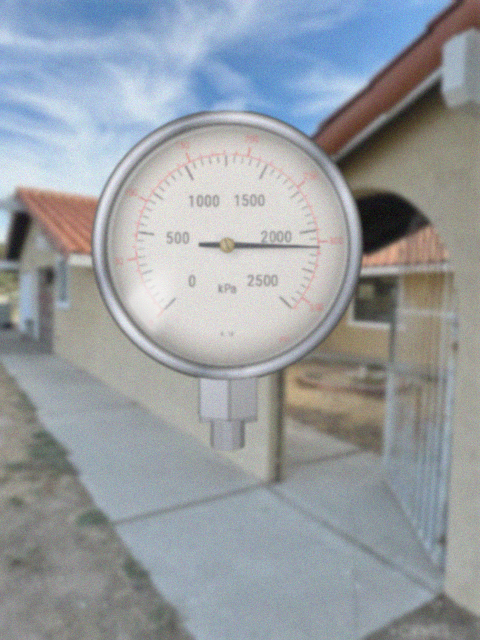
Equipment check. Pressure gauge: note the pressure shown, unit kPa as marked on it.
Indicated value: 2100 kPa
